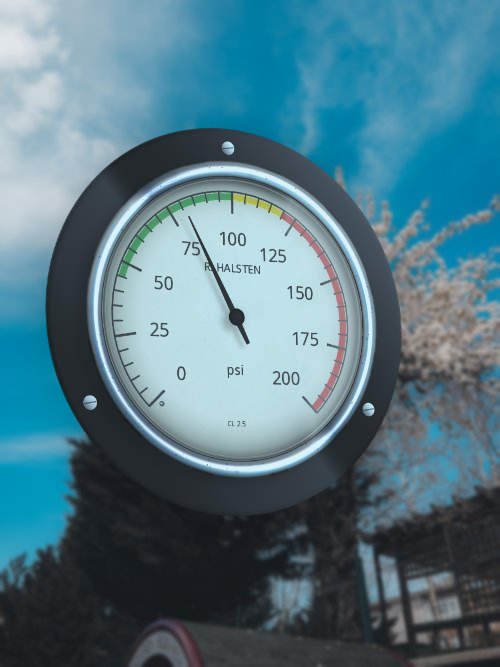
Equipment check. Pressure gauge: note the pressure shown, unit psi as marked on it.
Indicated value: 80 psi
